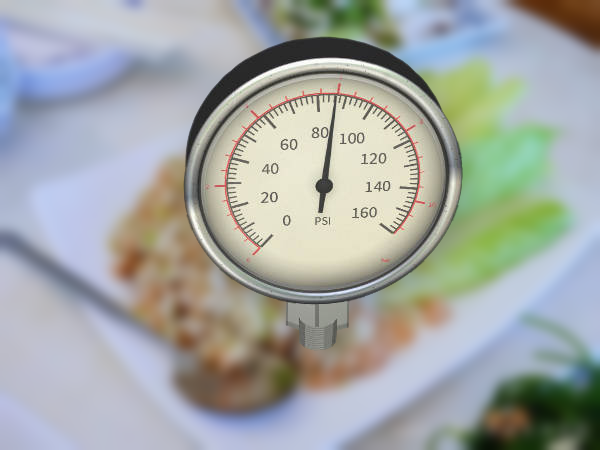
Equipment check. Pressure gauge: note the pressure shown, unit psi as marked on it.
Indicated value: 86 psi
